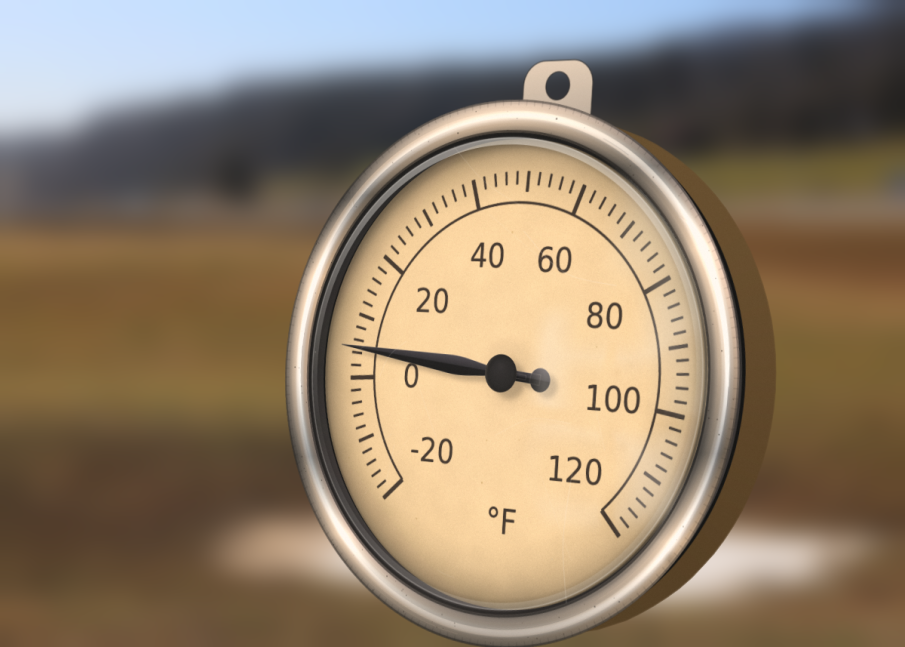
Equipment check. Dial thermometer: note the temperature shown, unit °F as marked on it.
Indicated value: 5 °F
